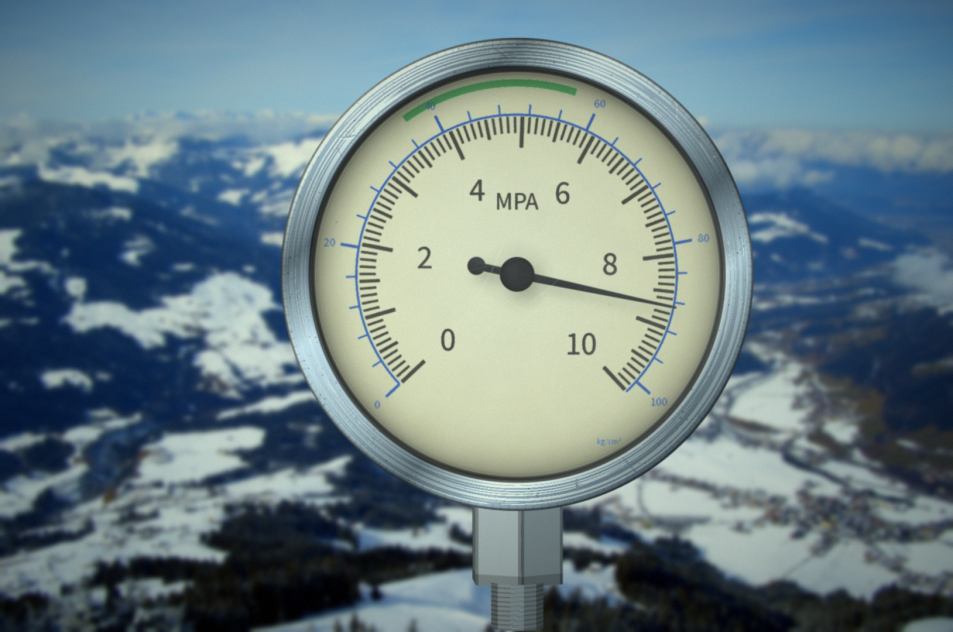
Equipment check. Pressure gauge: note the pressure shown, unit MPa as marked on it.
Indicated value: 8.7 MPa
